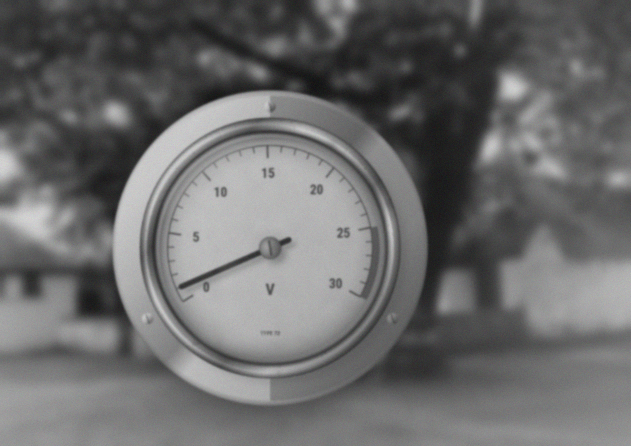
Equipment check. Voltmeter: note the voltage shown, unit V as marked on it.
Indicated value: 1 V
